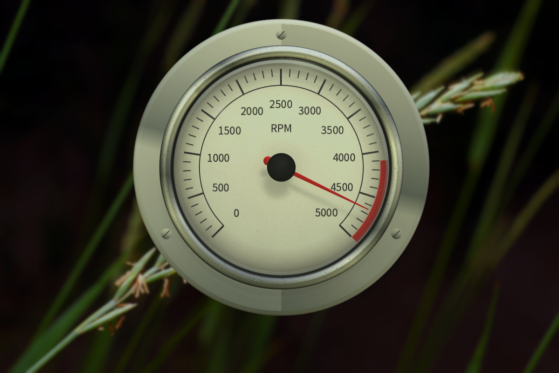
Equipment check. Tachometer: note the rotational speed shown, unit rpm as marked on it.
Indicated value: 4650 rpm
